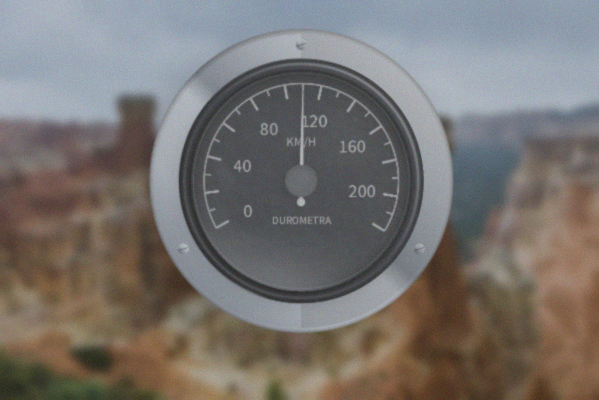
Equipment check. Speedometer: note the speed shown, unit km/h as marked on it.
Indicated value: 110 km/h
